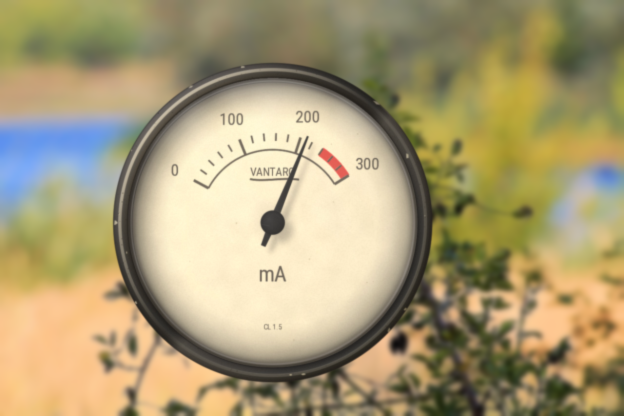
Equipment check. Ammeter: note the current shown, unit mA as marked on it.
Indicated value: 210 mA
